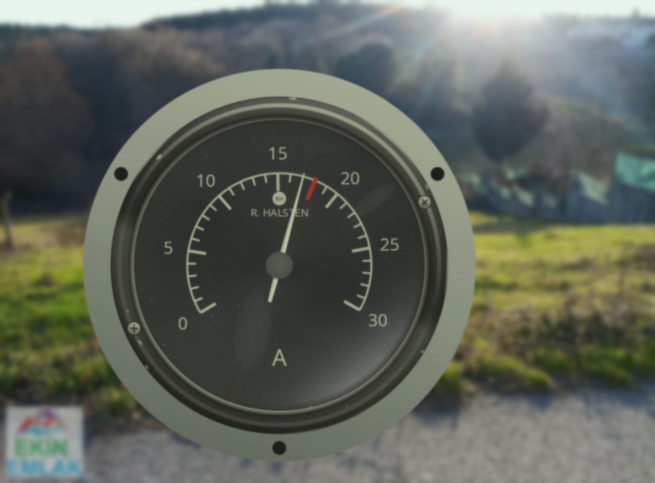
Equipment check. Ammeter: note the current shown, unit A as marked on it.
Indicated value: 17 A
